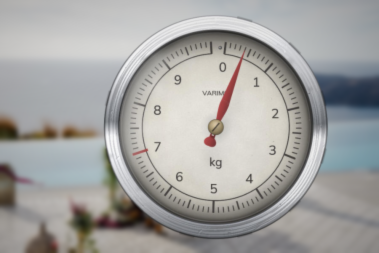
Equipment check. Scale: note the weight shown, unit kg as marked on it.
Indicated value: 0.4 kg
